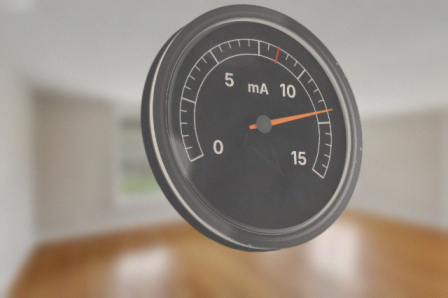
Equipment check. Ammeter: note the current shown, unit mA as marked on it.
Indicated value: 12 mA
